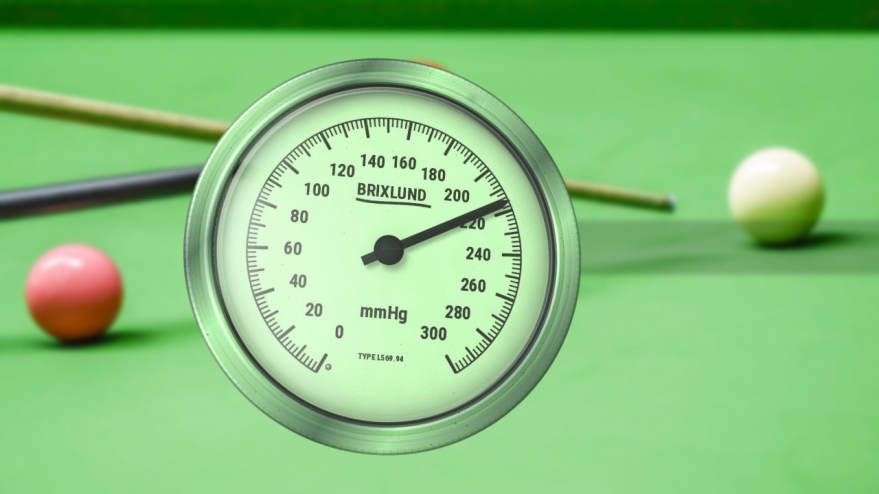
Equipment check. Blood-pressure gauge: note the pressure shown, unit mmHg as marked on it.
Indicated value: 216 mmHg
